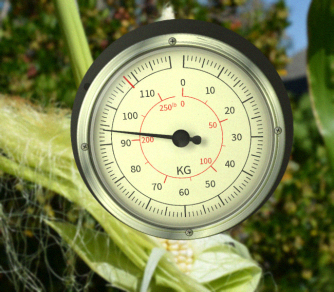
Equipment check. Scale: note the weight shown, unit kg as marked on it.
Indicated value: 94 kg
